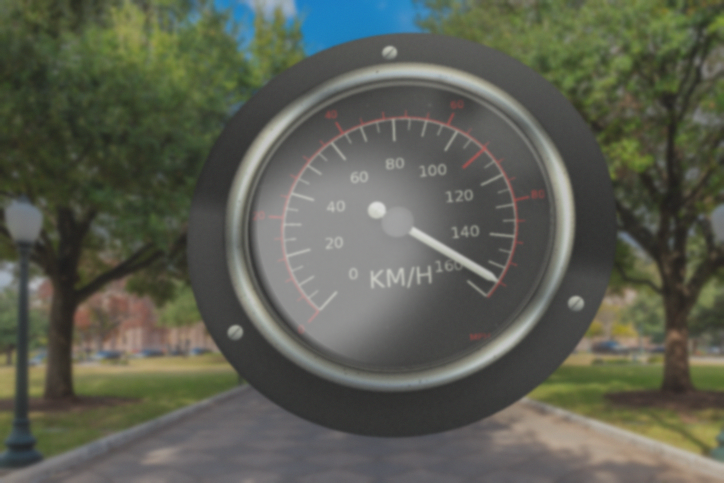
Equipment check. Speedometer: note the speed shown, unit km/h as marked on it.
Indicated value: 155 km/h
